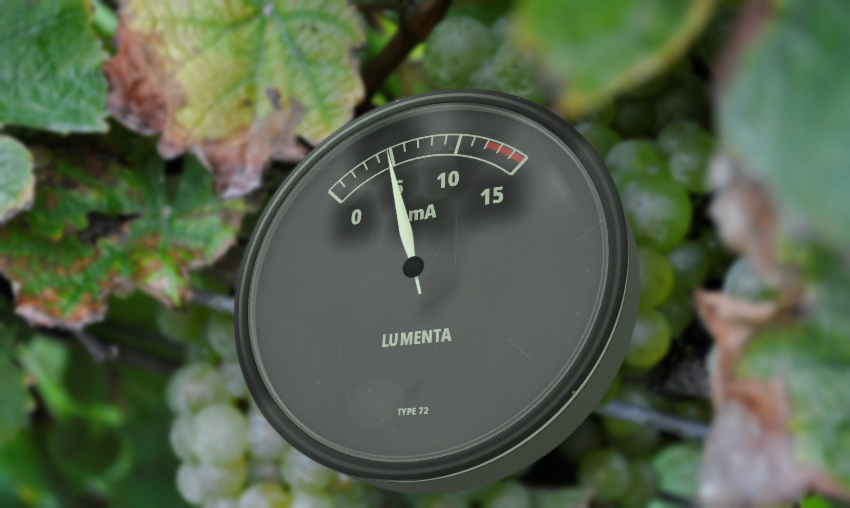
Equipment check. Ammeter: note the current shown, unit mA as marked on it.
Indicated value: 5 mA
